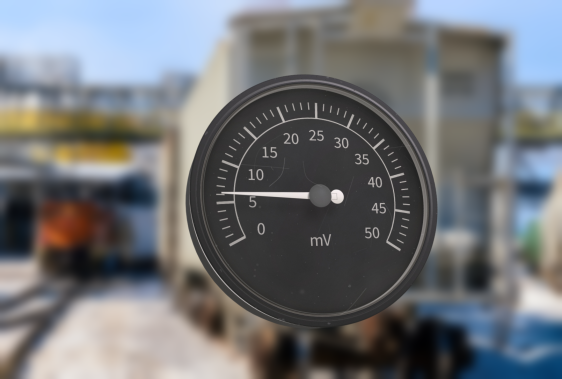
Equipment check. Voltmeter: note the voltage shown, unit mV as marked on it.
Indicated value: 6 mV
